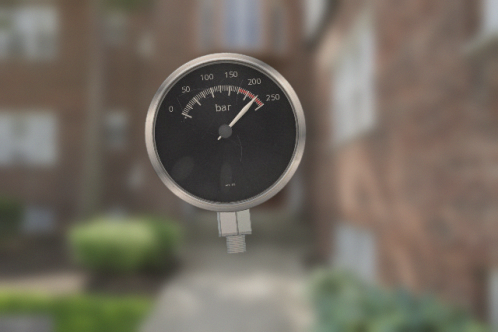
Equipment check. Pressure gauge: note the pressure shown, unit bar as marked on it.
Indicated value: 225 bar
